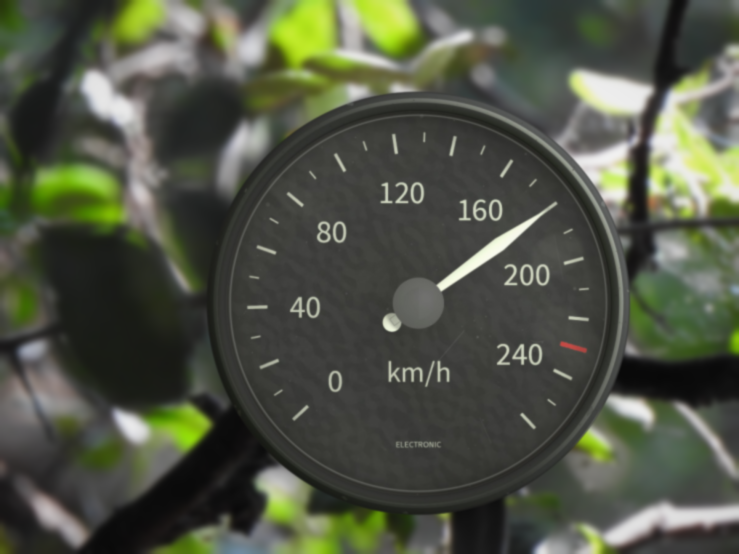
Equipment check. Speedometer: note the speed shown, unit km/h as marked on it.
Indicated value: 180 km/h
